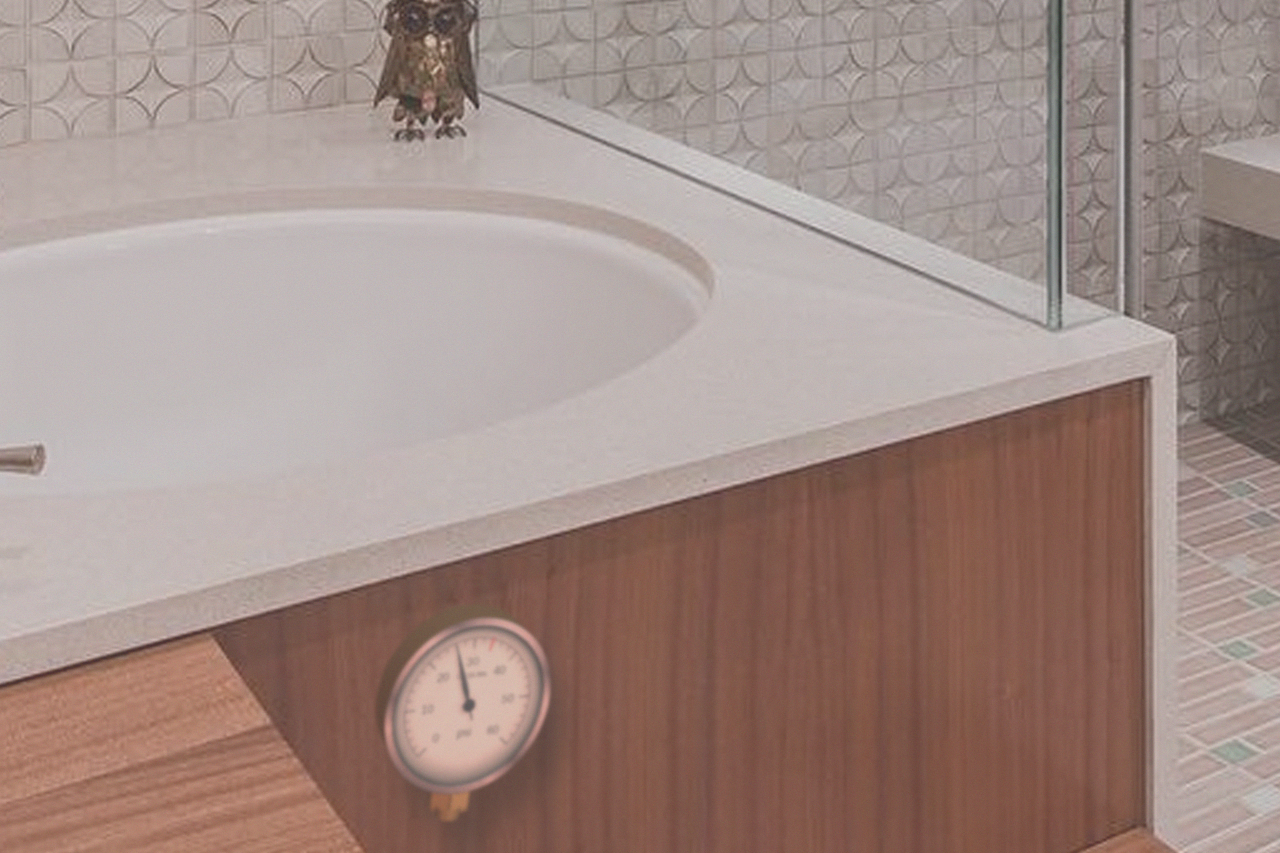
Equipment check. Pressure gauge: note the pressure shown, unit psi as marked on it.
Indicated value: 26 psi
